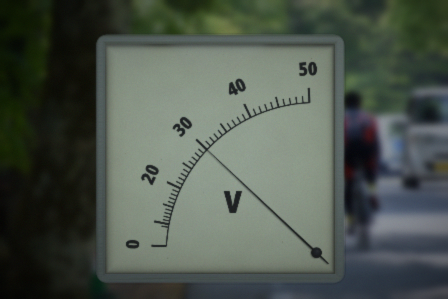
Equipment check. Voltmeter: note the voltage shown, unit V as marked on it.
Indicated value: 30 V
